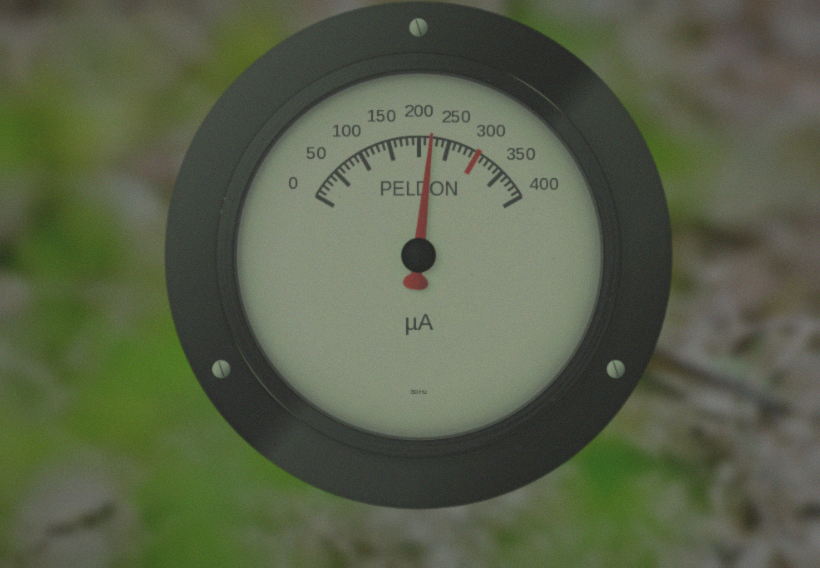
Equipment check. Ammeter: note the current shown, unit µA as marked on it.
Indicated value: 220 µA
